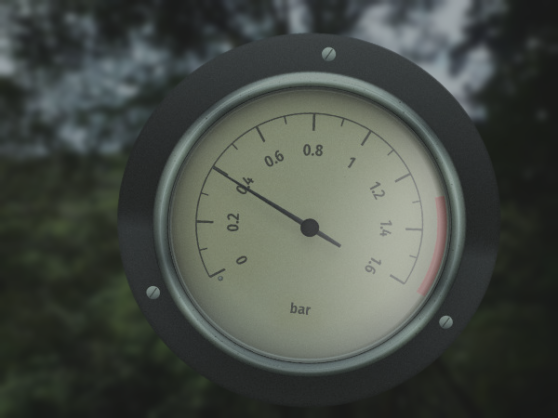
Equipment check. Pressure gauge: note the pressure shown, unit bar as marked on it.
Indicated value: 0.4 bar
